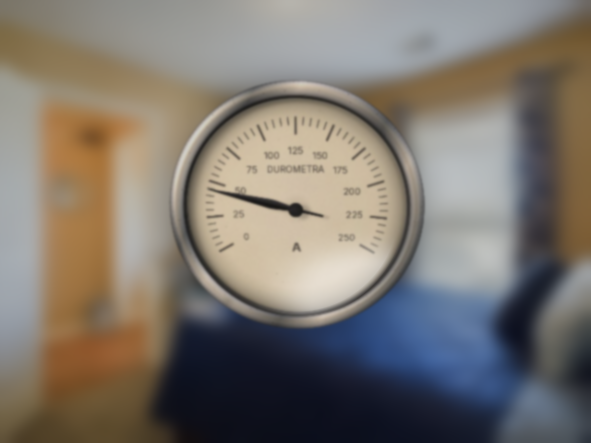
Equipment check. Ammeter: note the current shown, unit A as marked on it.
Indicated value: 45 A
